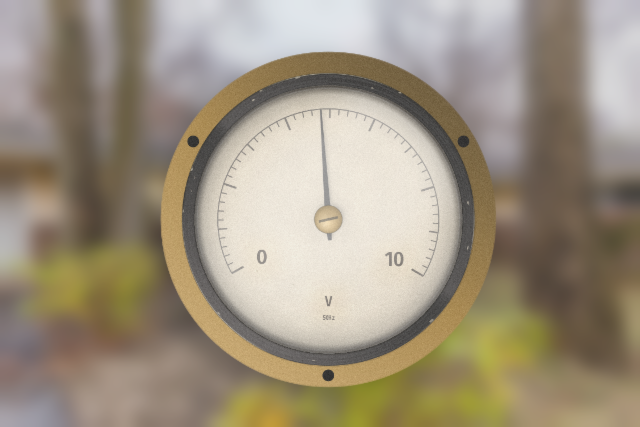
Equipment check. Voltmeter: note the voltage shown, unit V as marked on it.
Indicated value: 4.8 V
